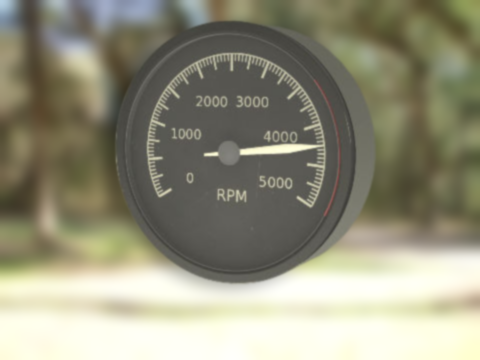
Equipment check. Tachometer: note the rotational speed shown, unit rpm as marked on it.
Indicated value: 4250 rpm
